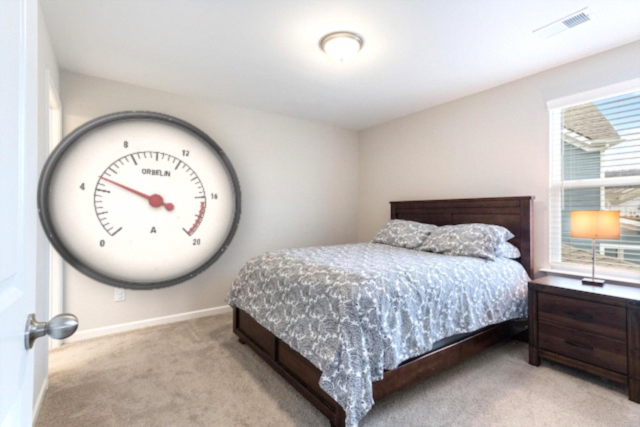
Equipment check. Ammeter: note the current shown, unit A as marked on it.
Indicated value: 5 A
